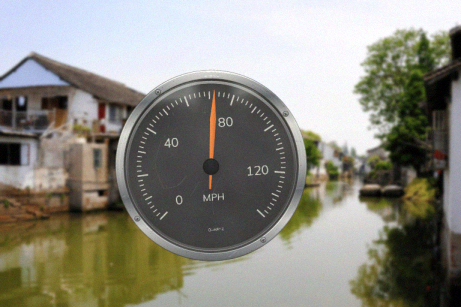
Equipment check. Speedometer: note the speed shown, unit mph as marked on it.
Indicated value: 72 mph
